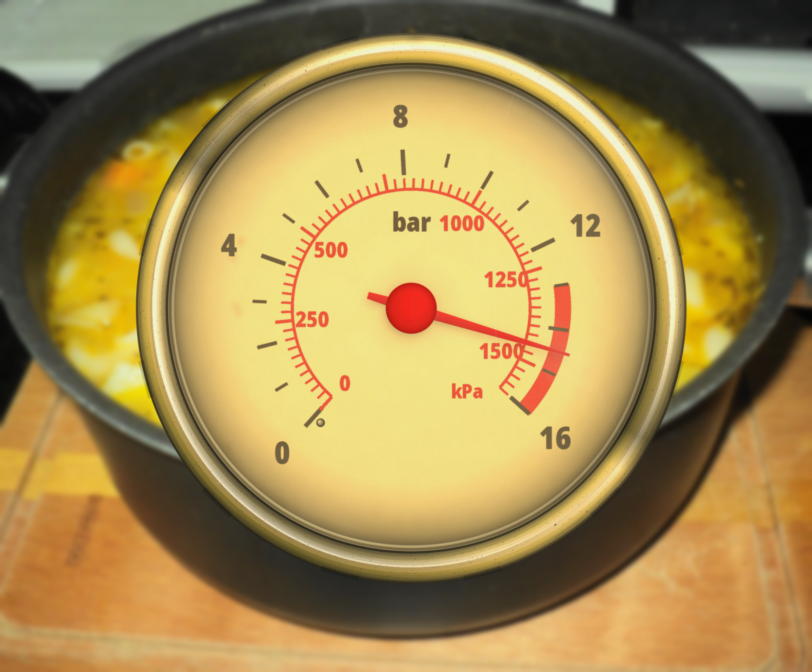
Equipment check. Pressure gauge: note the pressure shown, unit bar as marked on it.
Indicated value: 14.5 bar
